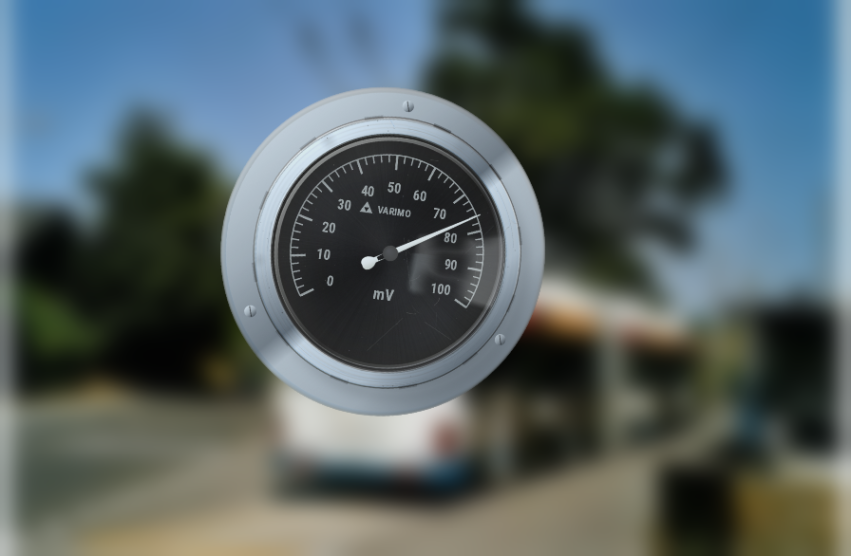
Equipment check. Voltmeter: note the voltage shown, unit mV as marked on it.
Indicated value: 76 mV
